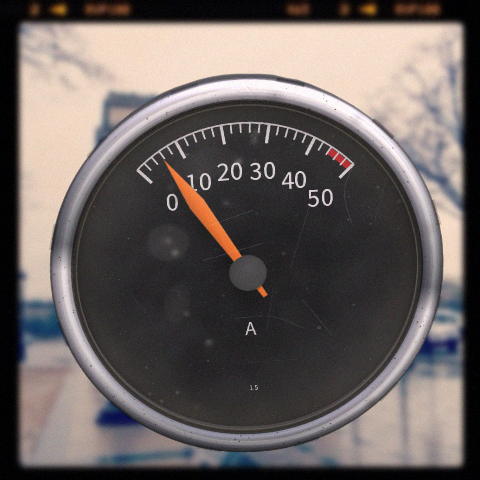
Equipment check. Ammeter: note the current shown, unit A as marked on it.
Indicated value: 6 A
